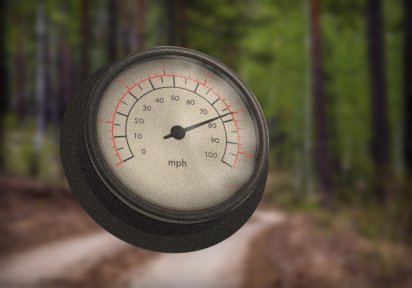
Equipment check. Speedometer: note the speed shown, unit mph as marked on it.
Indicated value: 77.5 mph
